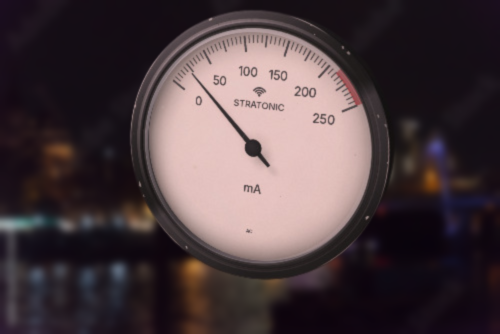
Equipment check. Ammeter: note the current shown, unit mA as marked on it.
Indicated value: 25 mA
